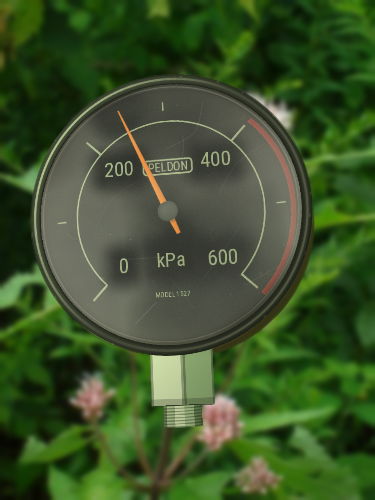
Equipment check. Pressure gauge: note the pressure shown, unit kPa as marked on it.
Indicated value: 250 kPa
